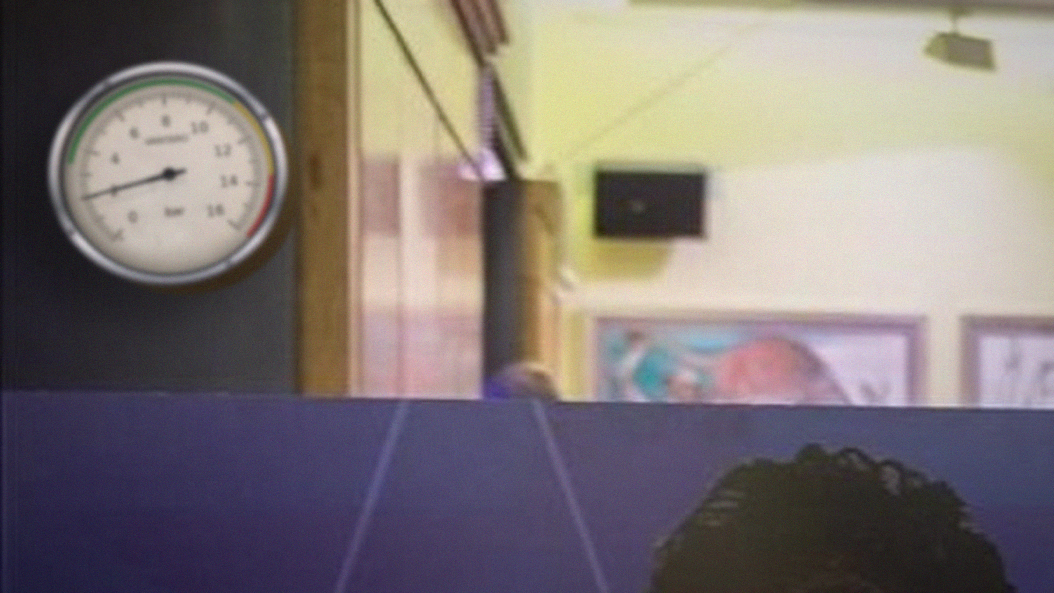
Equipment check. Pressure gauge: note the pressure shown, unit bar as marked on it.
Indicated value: 2 bar
